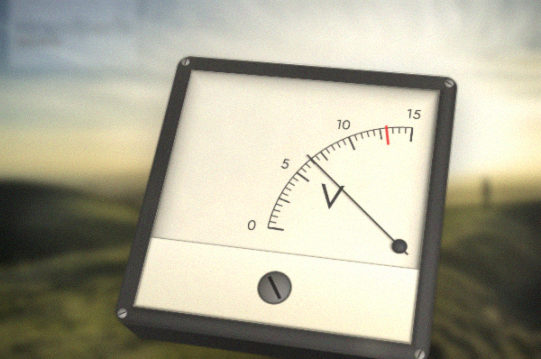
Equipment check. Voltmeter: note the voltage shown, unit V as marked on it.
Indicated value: 6.5 V
